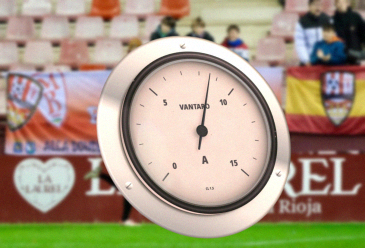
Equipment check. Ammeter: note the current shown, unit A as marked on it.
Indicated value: 8.5 A
